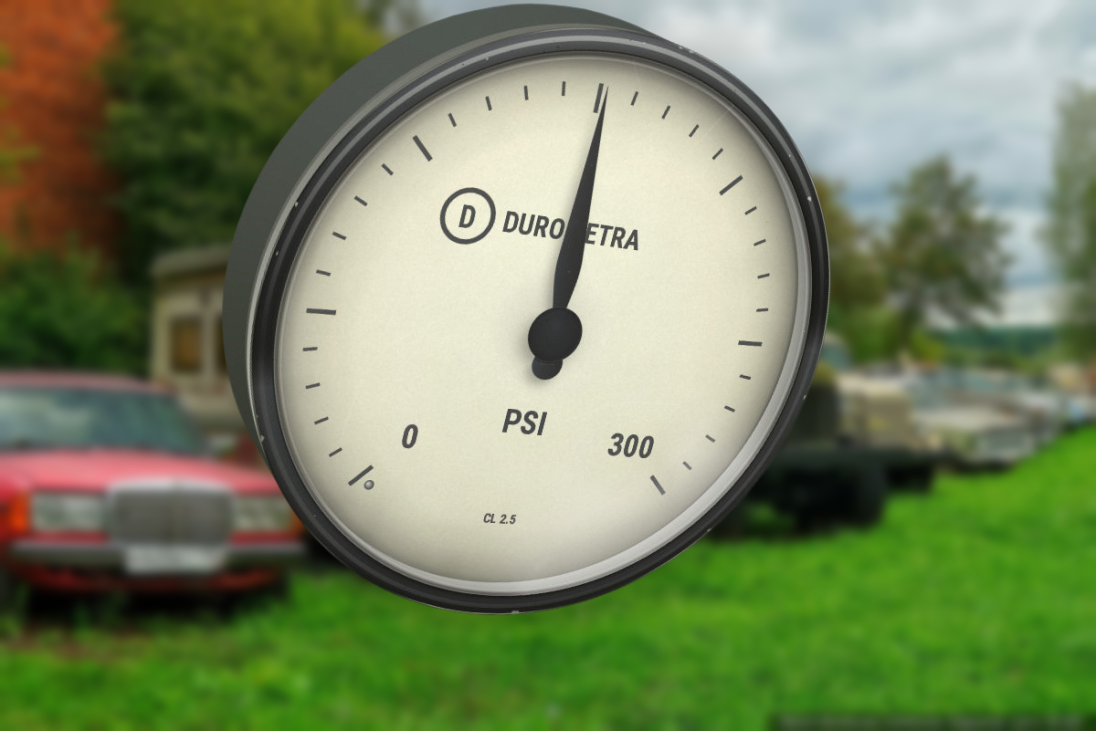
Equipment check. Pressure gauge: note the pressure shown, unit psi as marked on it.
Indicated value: 150 psi
